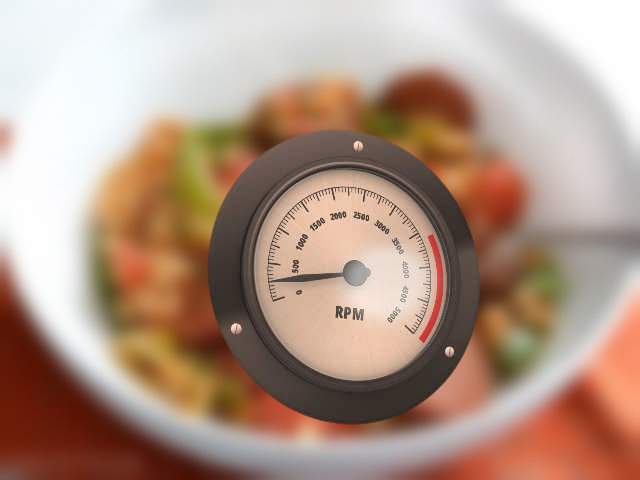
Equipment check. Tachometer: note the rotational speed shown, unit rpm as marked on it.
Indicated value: 250 rpm
